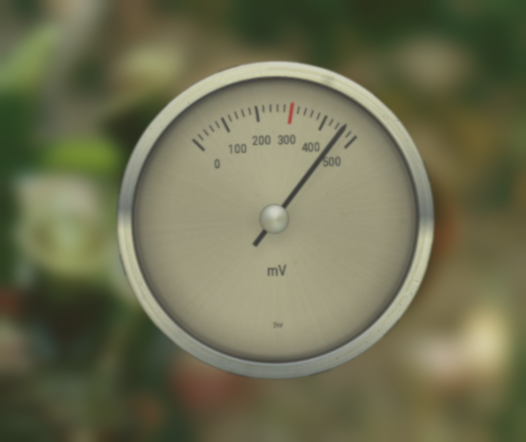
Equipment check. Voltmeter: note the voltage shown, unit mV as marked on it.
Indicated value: 460 mV
